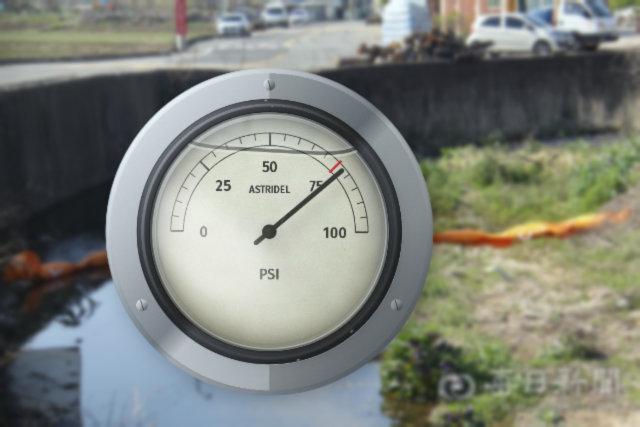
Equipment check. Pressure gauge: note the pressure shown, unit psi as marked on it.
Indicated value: 77.5 psi
